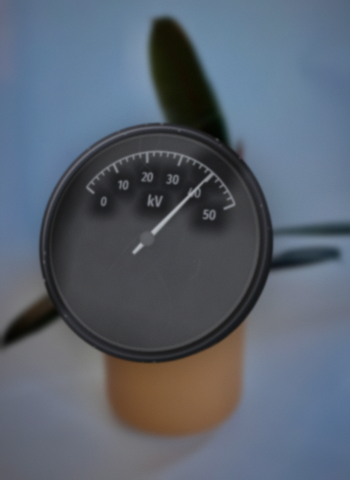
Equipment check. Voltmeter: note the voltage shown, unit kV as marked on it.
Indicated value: 40 kV
